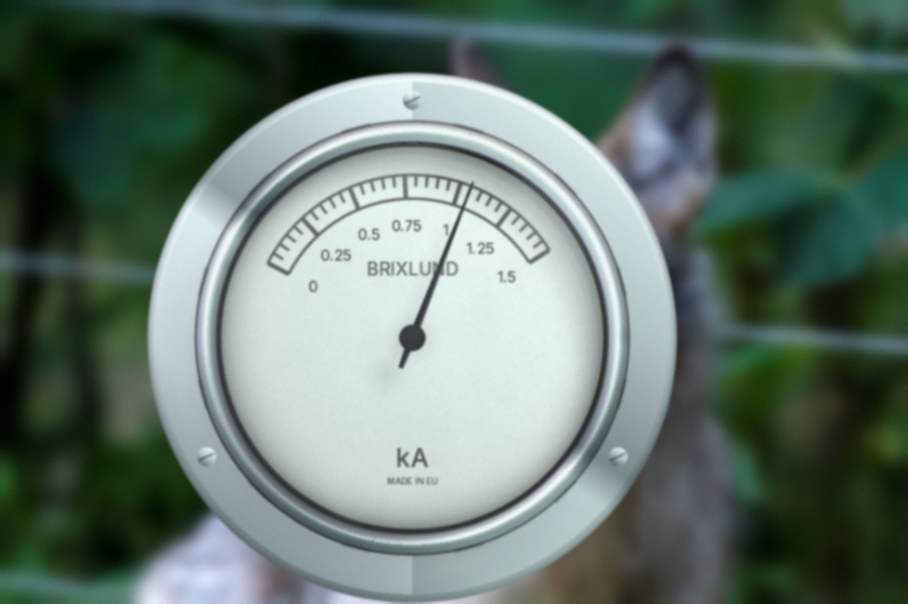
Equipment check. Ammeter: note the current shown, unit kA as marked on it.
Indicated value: 1.05 kA
